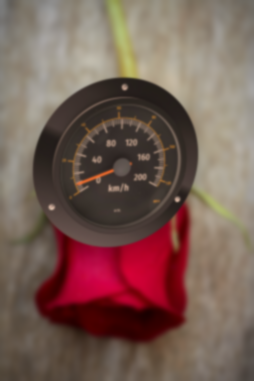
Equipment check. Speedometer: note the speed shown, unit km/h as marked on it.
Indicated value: 10 km/h
